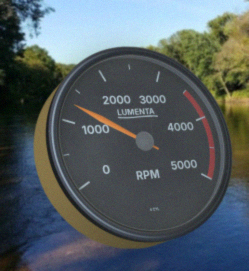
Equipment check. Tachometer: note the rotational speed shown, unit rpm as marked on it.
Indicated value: 1250 rpm
